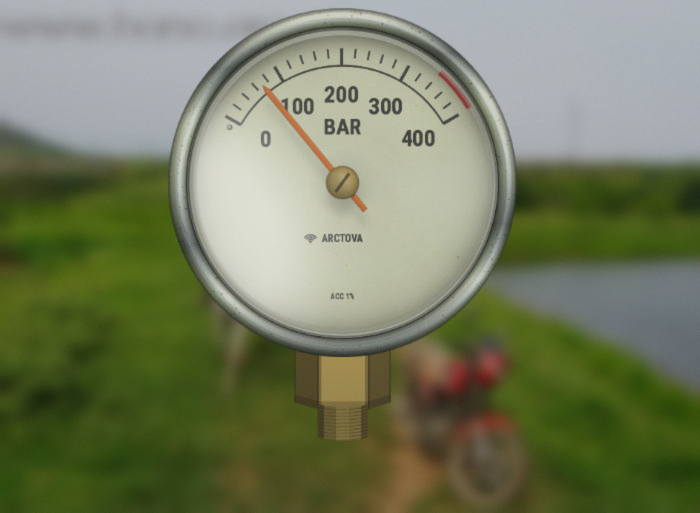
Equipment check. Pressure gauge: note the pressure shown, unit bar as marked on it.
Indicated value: 70 bar
